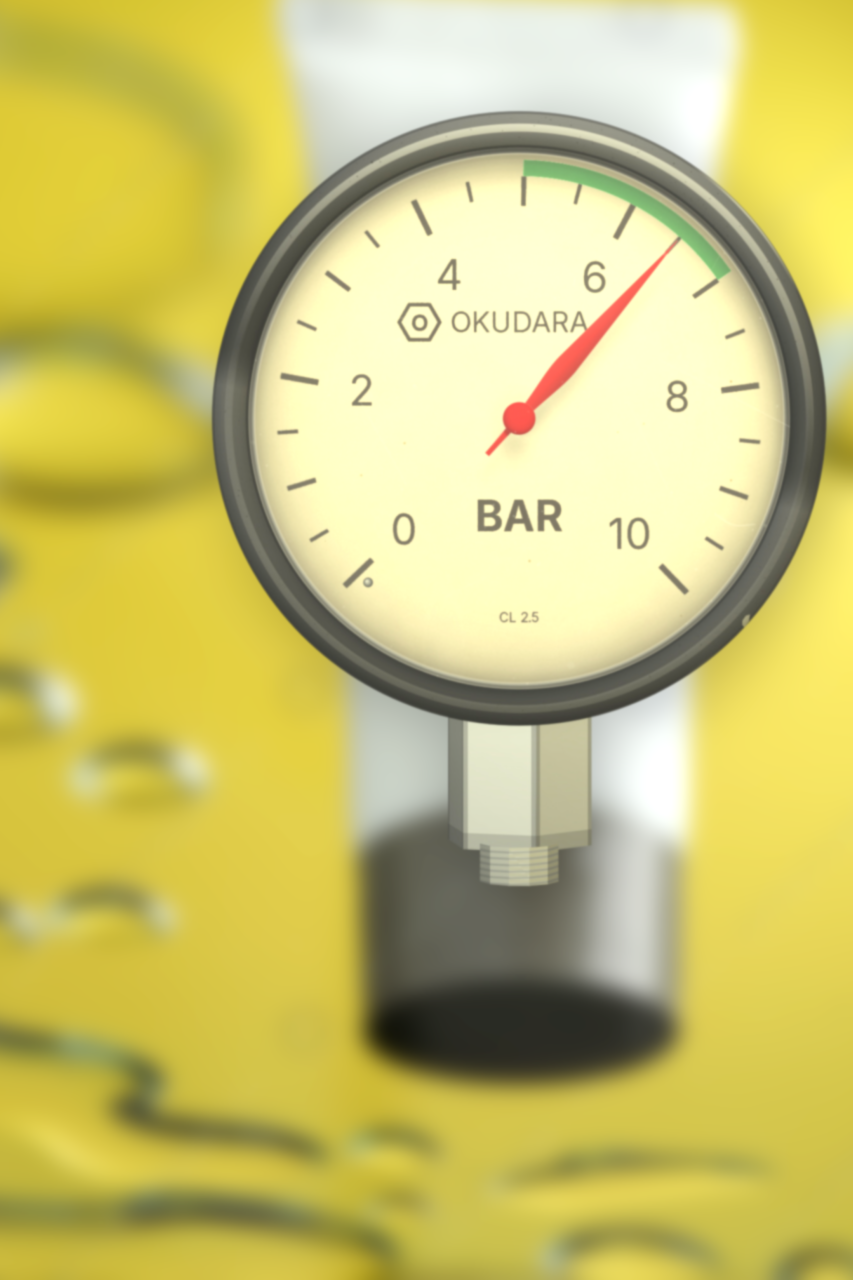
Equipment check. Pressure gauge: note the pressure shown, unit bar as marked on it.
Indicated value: 6.5 bar
